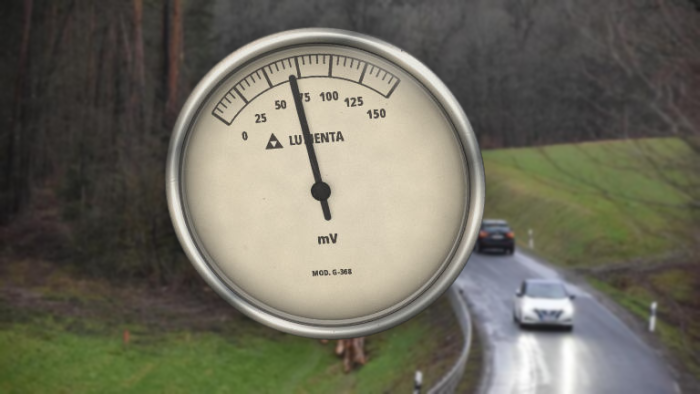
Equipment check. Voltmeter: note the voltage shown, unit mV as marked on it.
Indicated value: 70 mV
